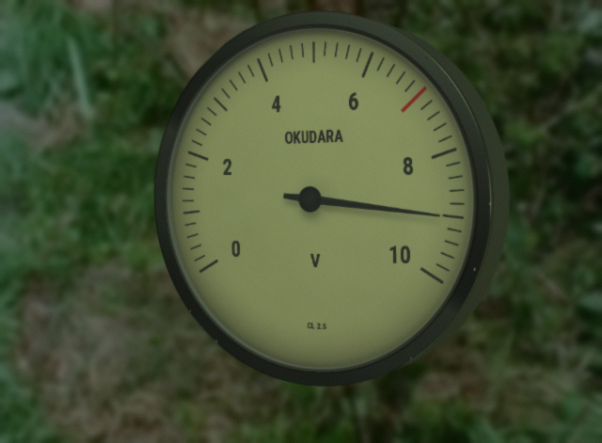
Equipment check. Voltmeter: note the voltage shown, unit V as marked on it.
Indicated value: 9 V
